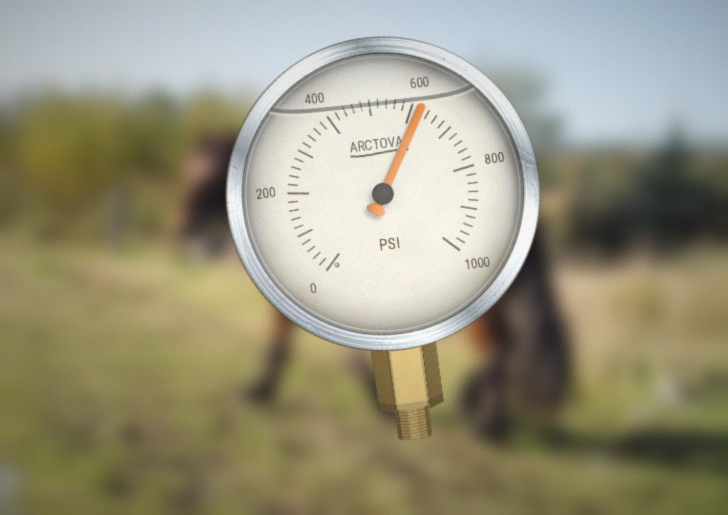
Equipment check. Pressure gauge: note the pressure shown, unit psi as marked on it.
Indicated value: 620 psi
